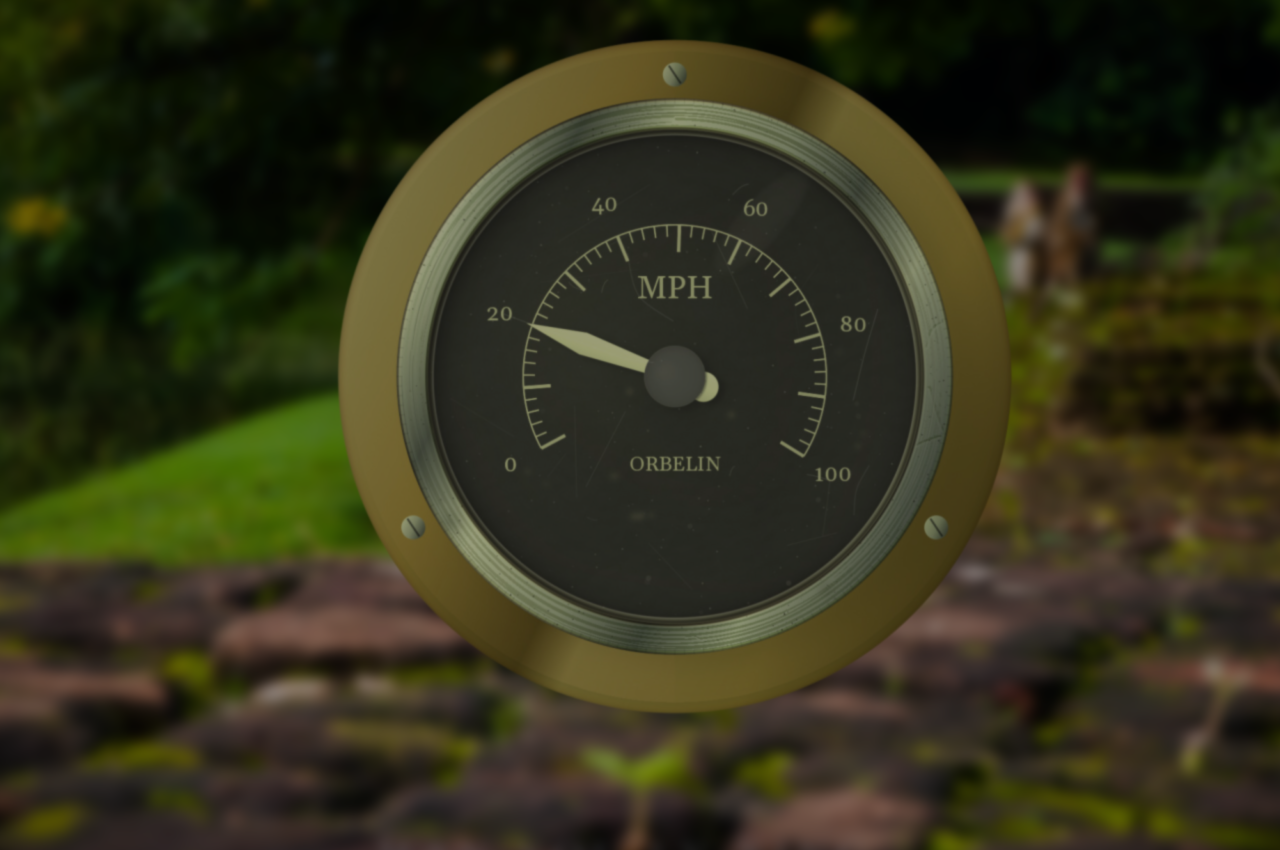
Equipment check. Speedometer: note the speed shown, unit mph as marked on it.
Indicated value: 20 mph
